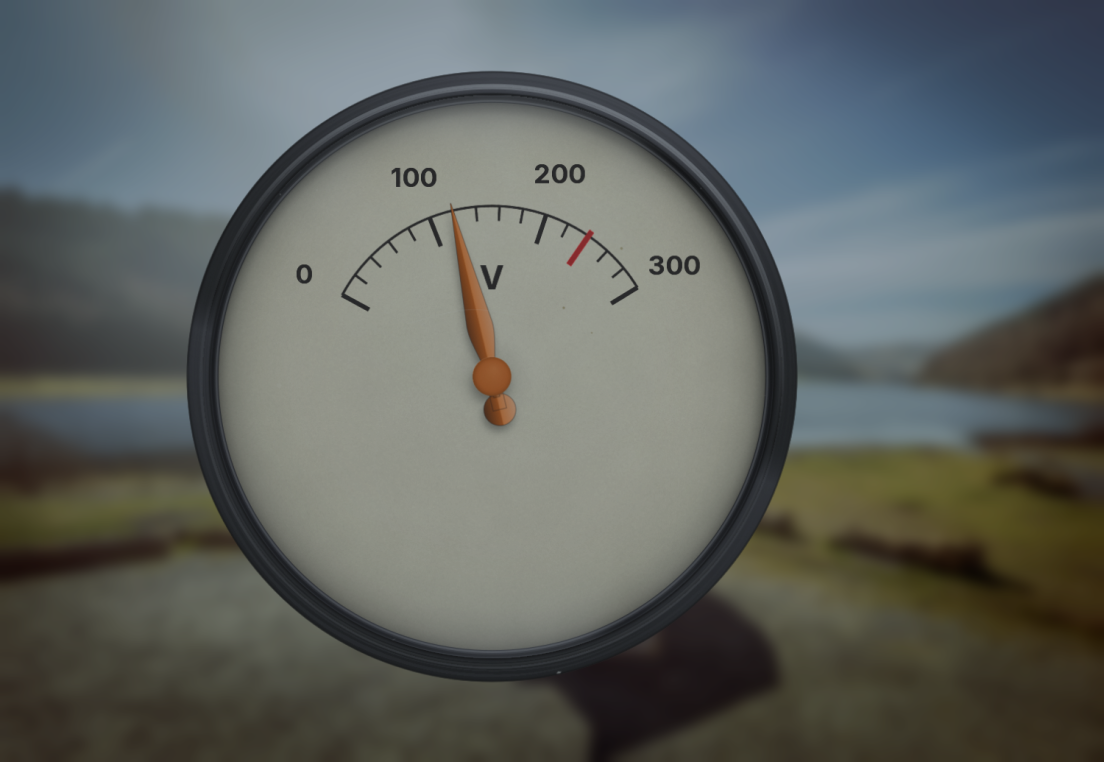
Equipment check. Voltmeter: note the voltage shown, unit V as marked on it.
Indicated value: 120 V
